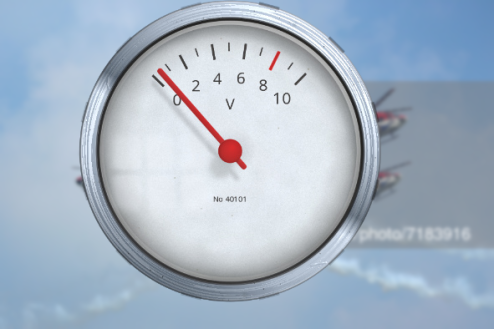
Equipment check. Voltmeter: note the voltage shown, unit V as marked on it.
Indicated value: 0.5 V
